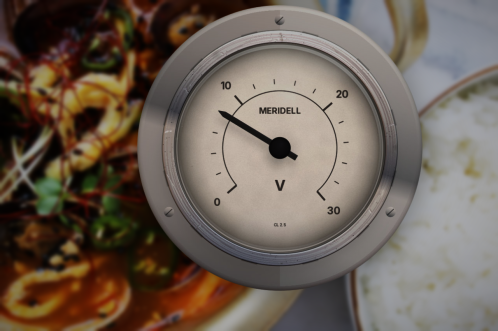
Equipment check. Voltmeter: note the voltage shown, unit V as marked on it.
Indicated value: 8 V
